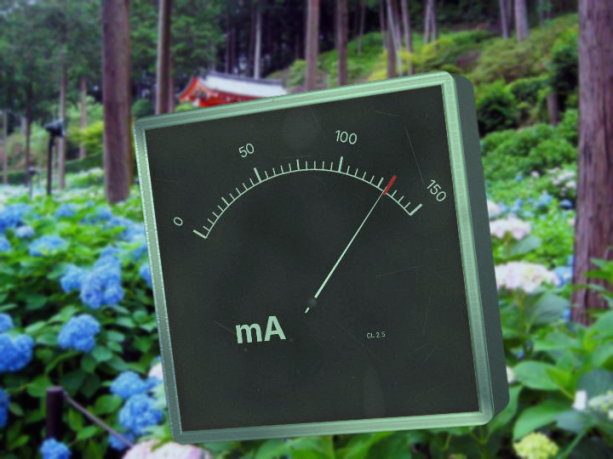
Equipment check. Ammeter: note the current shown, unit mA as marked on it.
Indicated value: 130 mA
